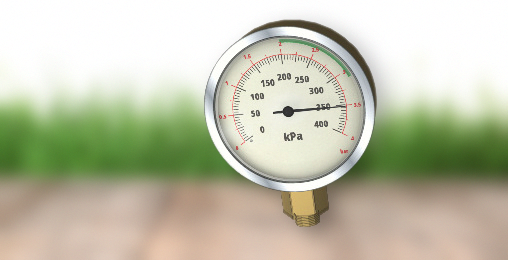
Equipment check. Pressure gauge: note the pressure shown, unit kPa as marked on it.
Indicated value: 350 kPa
